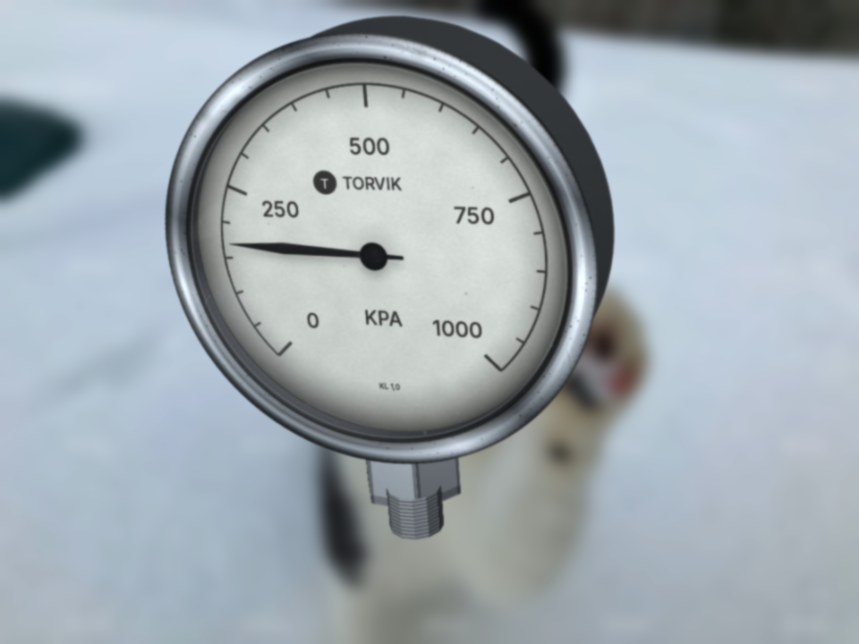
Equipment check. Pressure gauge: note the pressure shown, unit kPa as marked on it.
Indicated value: 175 kPa
